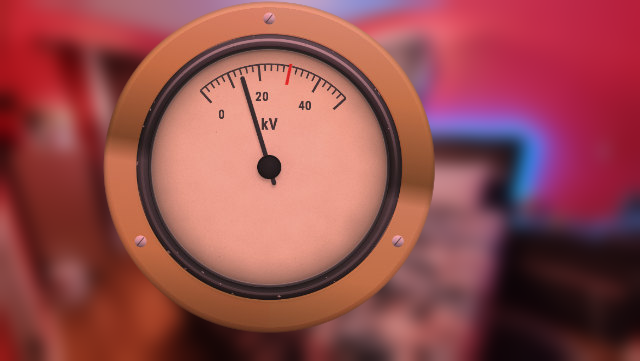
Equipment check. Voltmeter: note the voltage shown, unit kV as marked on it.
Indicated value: 14 kV
